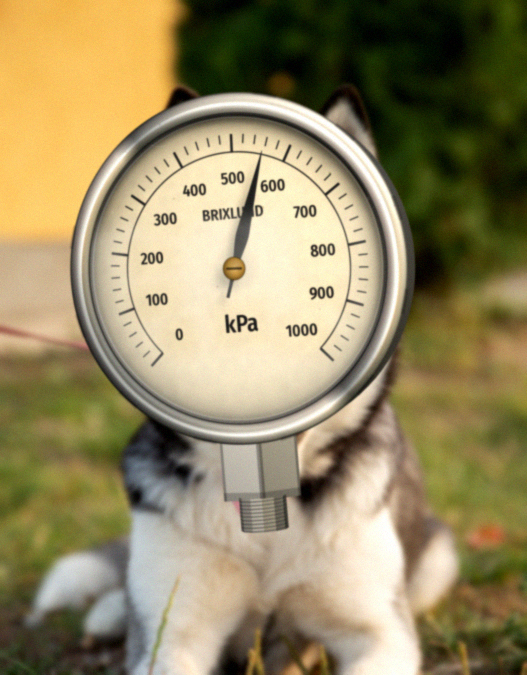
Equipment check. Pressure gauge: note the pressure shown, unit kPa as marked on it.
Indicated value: 560 kPa
